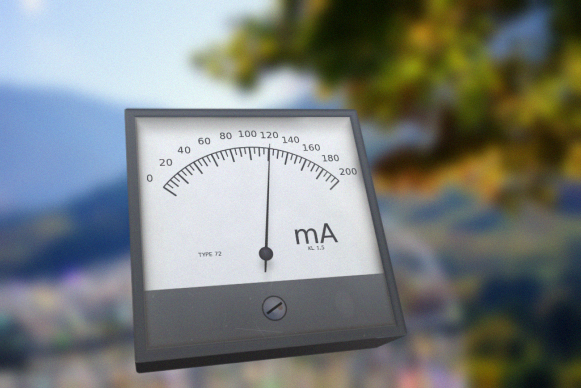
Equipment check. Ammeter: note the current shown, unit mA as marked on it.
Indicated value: 120 mA
